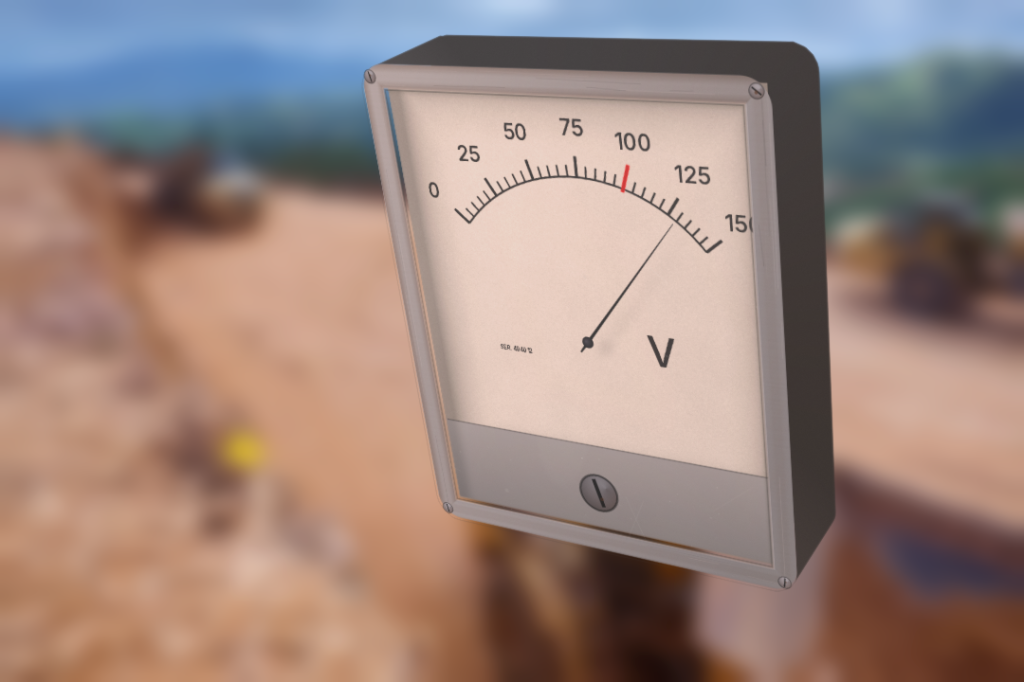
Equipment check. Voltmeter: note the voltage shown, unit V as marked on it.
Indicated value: 130 V
